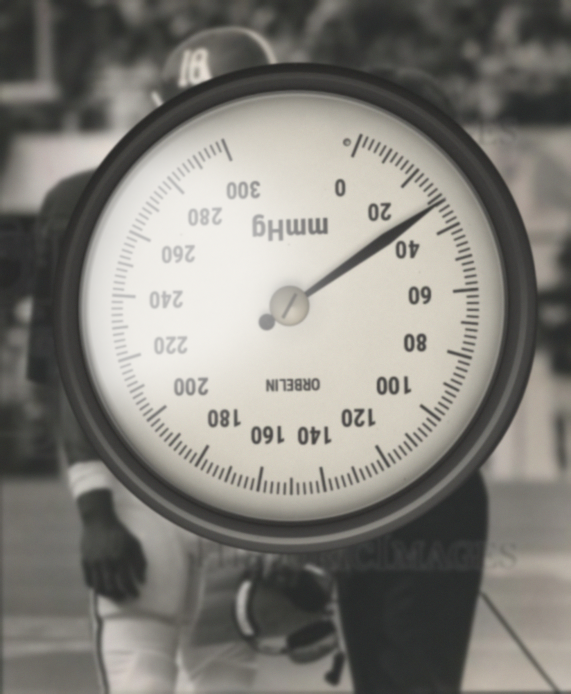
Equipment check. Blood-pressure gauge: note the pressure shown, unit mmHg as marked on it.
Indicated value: 32 mmHg
